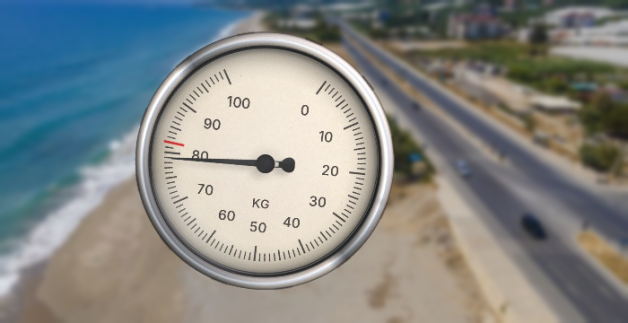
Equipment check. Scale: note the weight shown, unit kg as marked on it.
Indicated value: 79 kg
